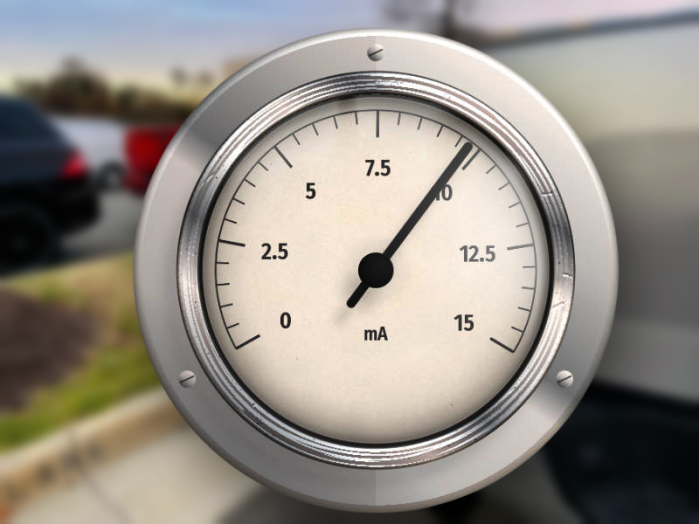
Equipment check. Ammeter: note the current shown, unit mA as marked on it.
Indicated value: 9.75 mA
